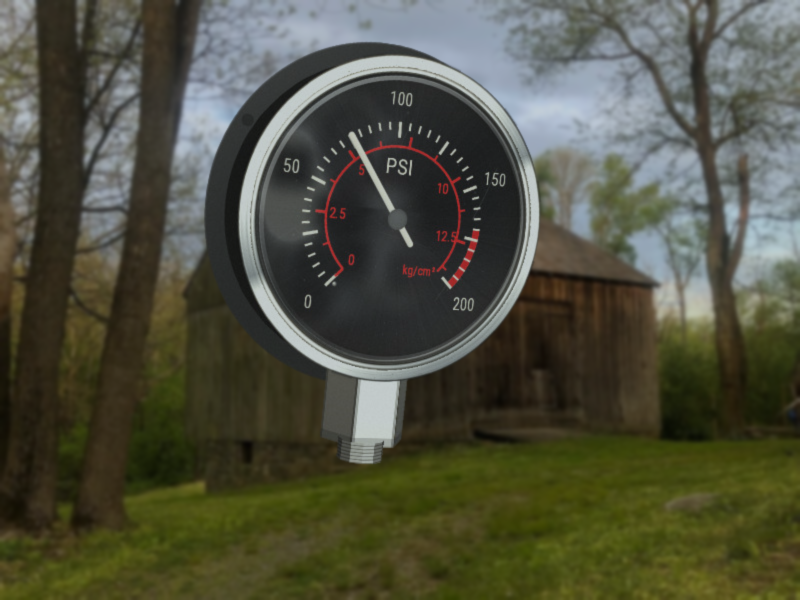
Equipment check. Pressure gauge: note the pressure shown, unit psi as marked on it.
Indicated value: 75 psi
